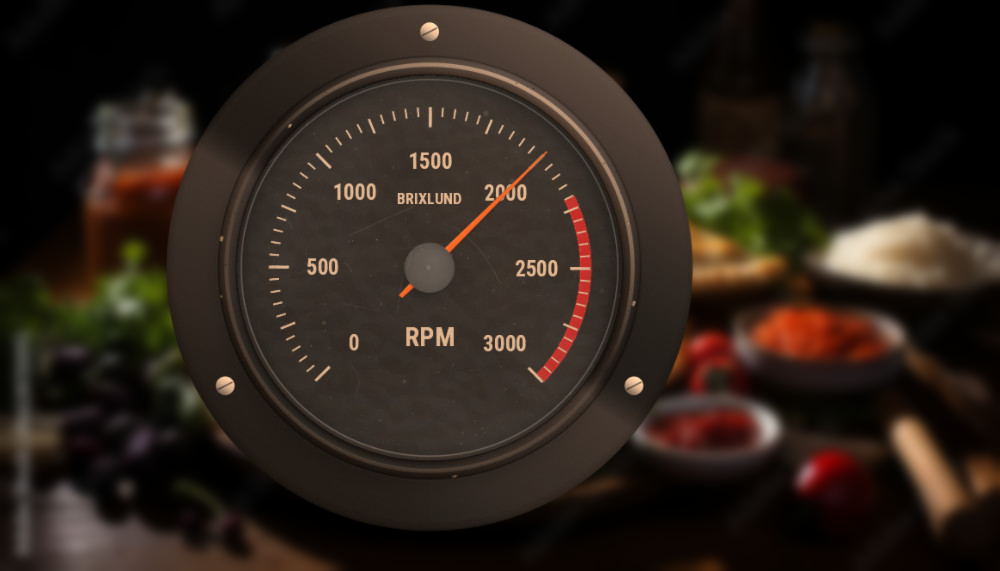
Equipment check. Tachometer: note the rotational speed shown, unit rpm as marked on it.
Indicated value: 2000 rpm
